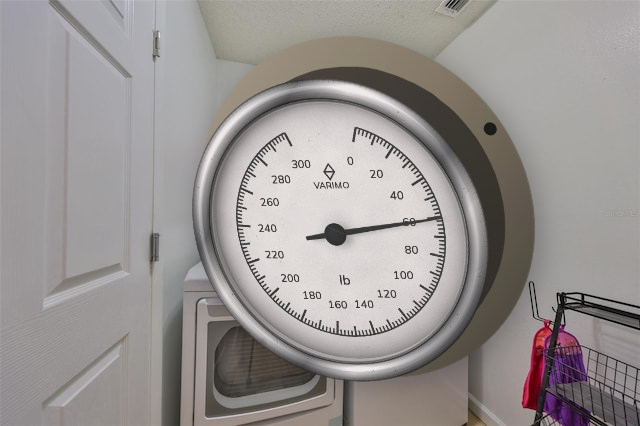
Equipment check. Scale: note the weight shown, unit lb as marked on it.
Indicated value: 60 lb
